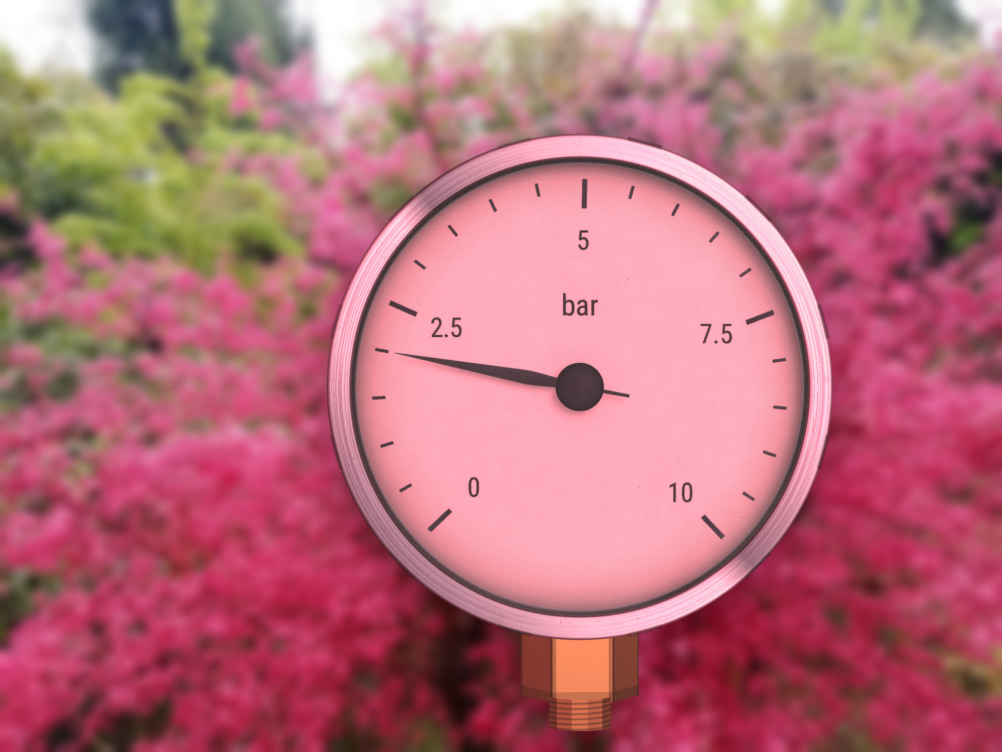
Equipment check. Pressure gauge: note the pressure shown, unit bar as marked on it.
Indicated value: 2 bar
